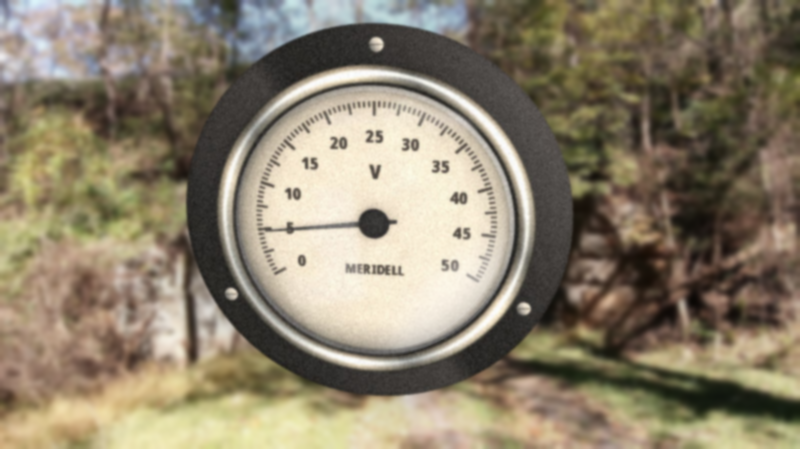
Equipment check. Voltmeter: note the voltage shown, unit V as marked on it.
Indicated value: 5 V
